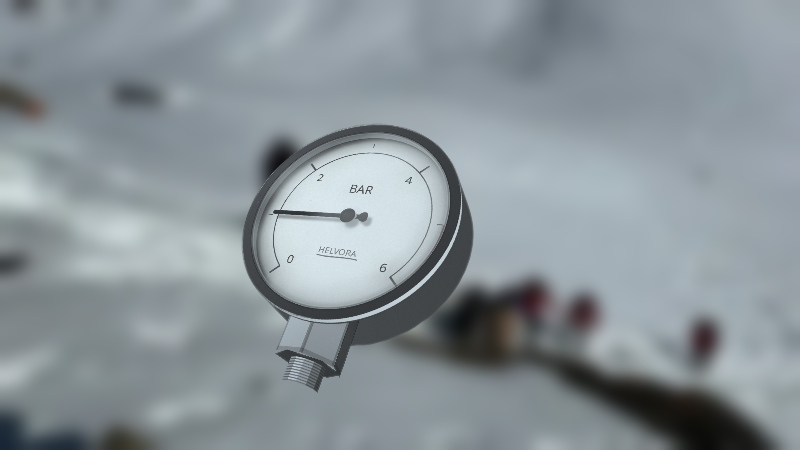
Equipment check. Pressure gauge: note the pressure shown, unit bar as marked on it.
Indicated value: 1 bar
